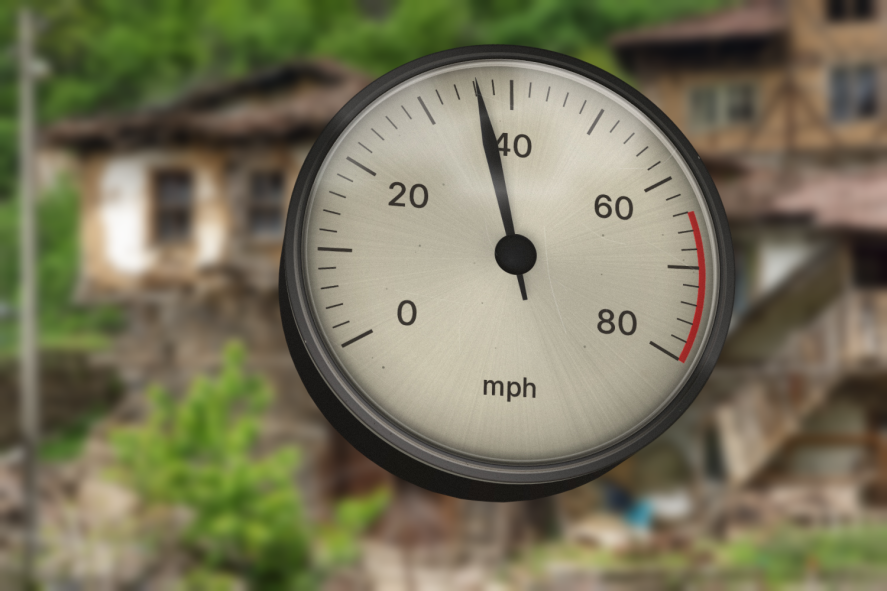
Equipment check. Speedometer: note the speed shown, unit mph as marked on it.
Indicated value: 36 mph
